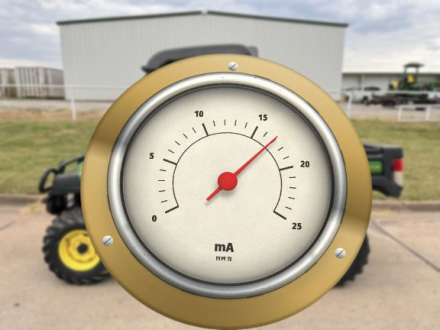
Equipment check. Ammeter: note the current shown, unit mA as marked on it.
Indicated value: 17 mA
